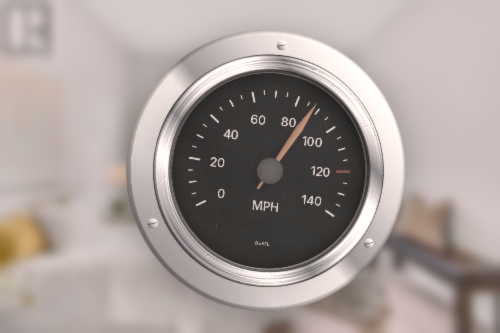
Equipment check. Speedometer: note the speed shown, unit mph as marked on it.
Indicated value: 87.5 mph
